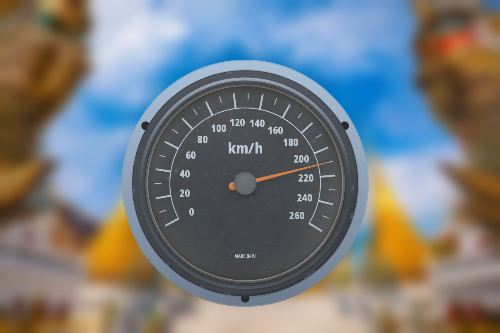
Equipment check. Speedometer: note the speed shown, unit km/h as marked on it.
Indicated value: 210 km/h
